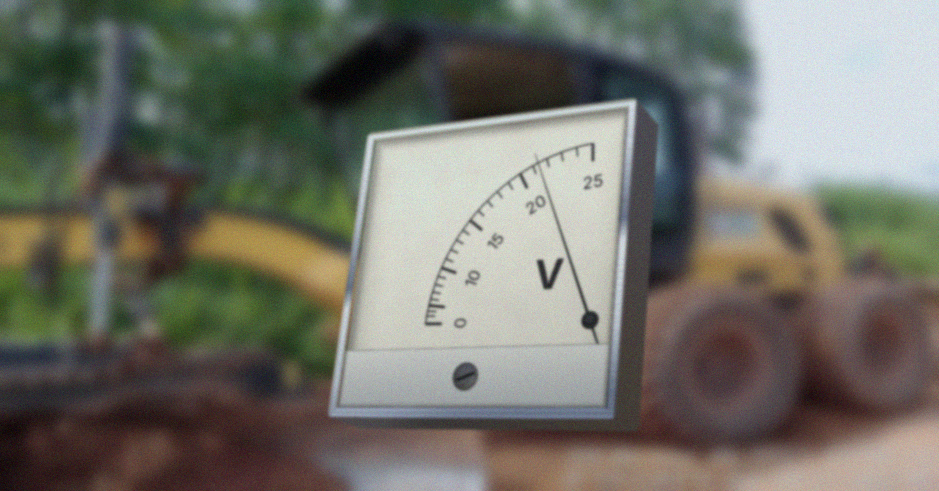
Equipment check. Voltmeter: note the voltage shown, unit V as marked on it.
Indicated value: 21.5 V
